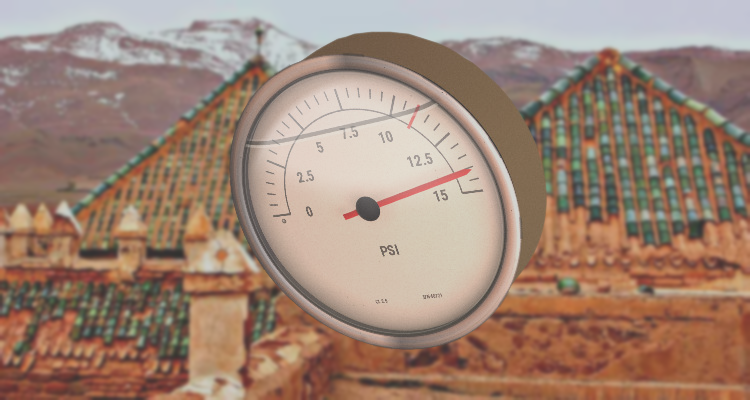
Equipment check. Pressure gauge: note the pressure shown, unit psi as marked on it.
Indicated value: 14 psi
